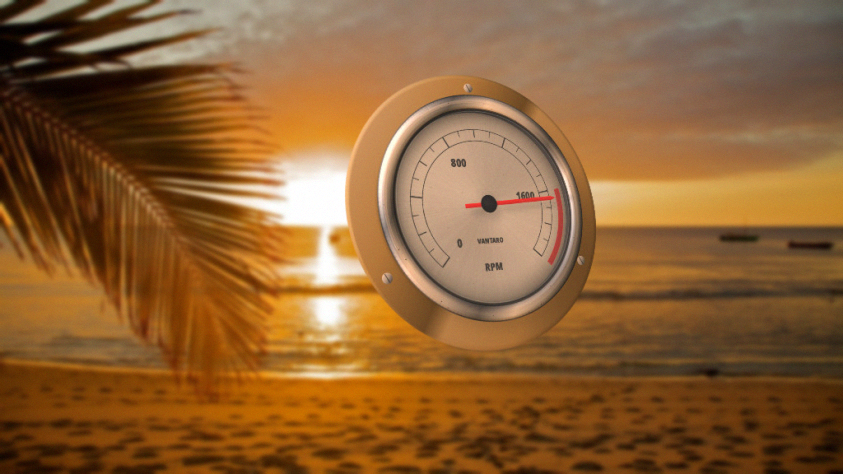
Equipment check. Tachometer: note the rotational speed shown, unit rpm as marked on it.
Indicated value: 1650 rpm
